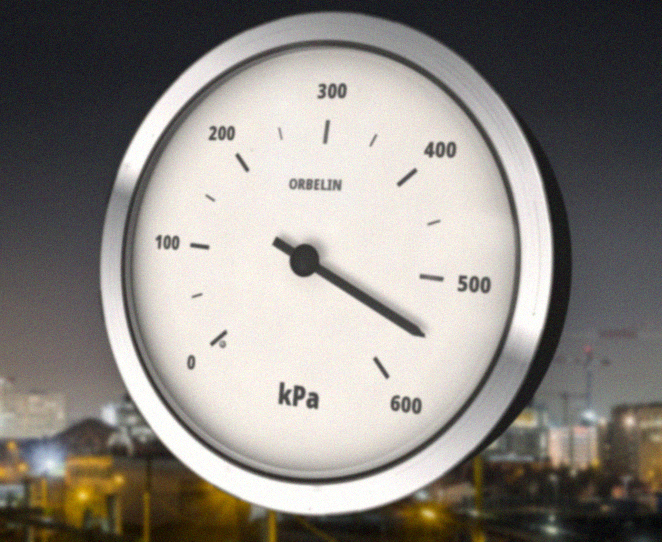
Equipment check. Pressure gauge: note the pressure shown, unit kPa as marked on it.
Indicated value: 550 kPa
